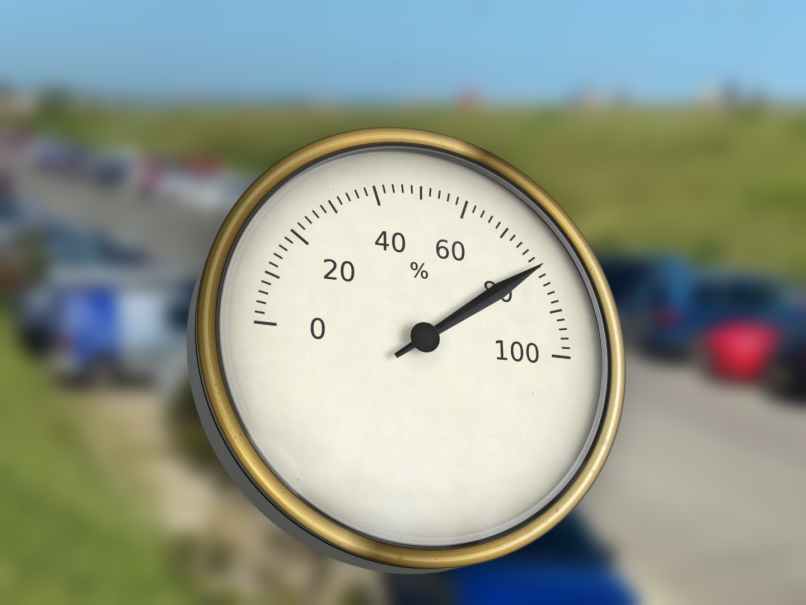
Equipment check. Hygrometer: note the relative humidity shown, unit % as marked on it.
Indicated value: 80 %
